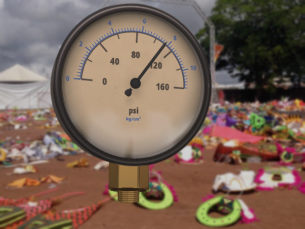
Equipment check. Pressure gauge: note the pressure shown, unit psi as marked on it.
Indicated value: 110 psi
